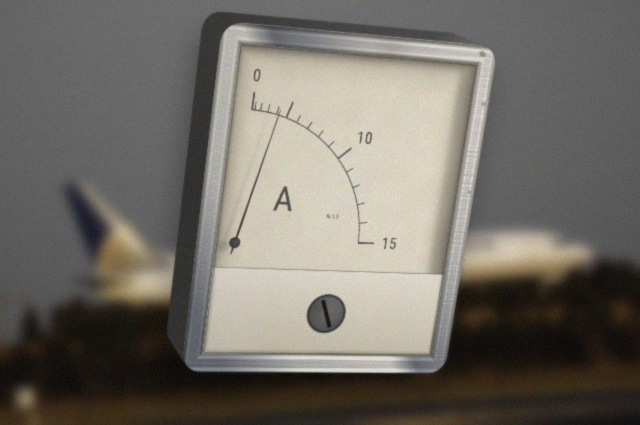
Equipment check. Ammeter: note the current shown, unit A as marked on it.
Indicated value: 4 A
